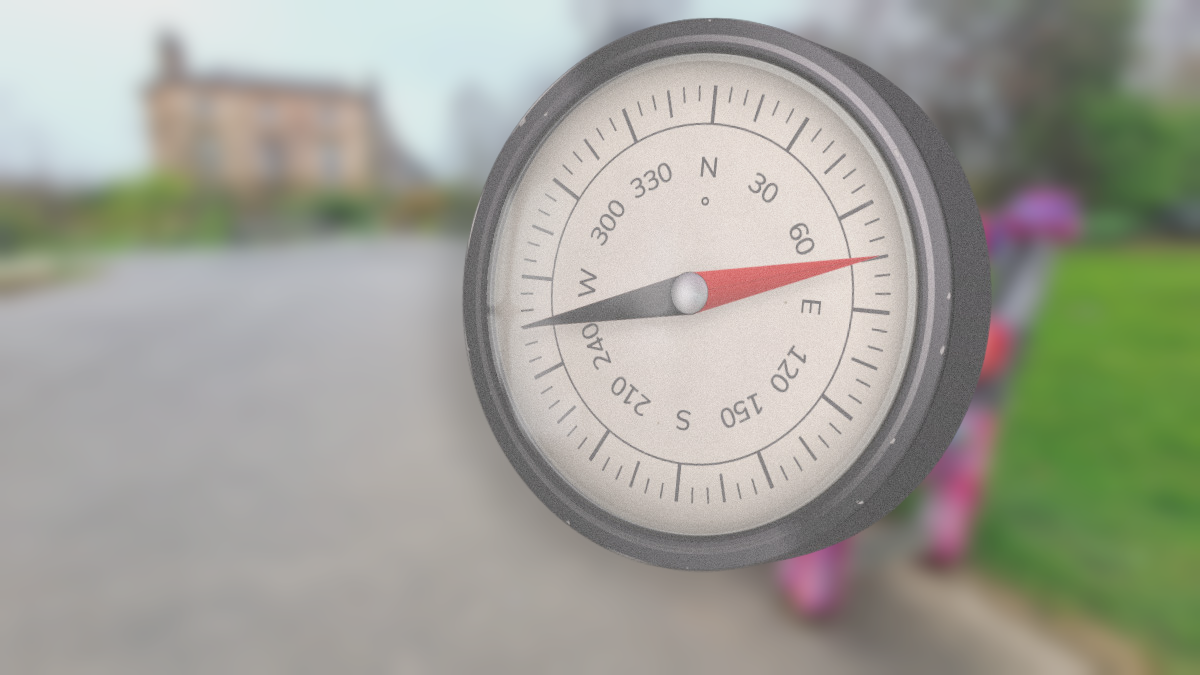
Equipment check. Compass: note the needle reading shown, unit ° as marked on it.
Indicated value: 75 °
